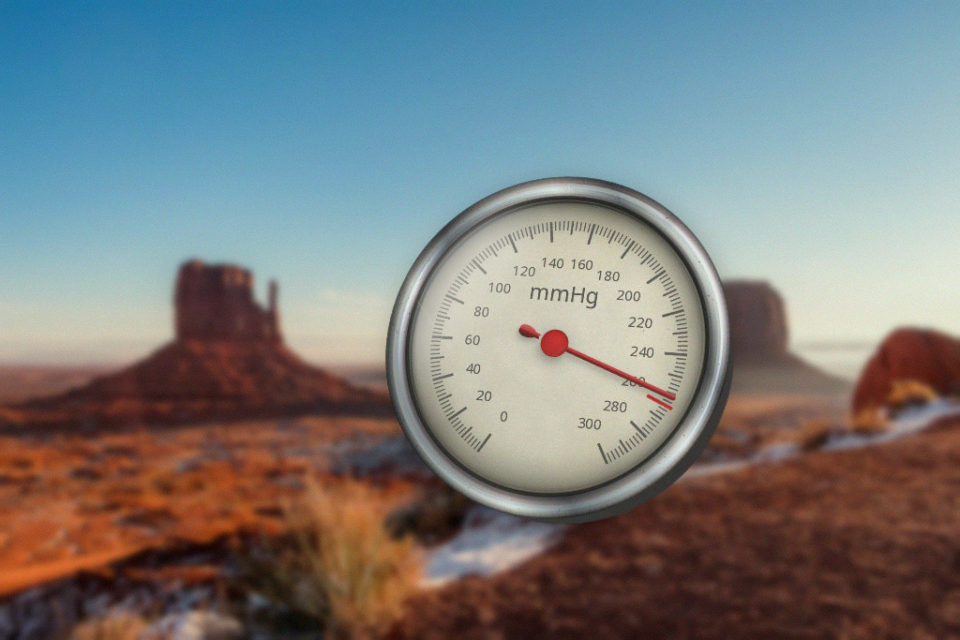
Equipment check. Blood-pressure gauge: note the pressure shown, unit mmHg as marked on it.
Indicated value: 260 mmHg
